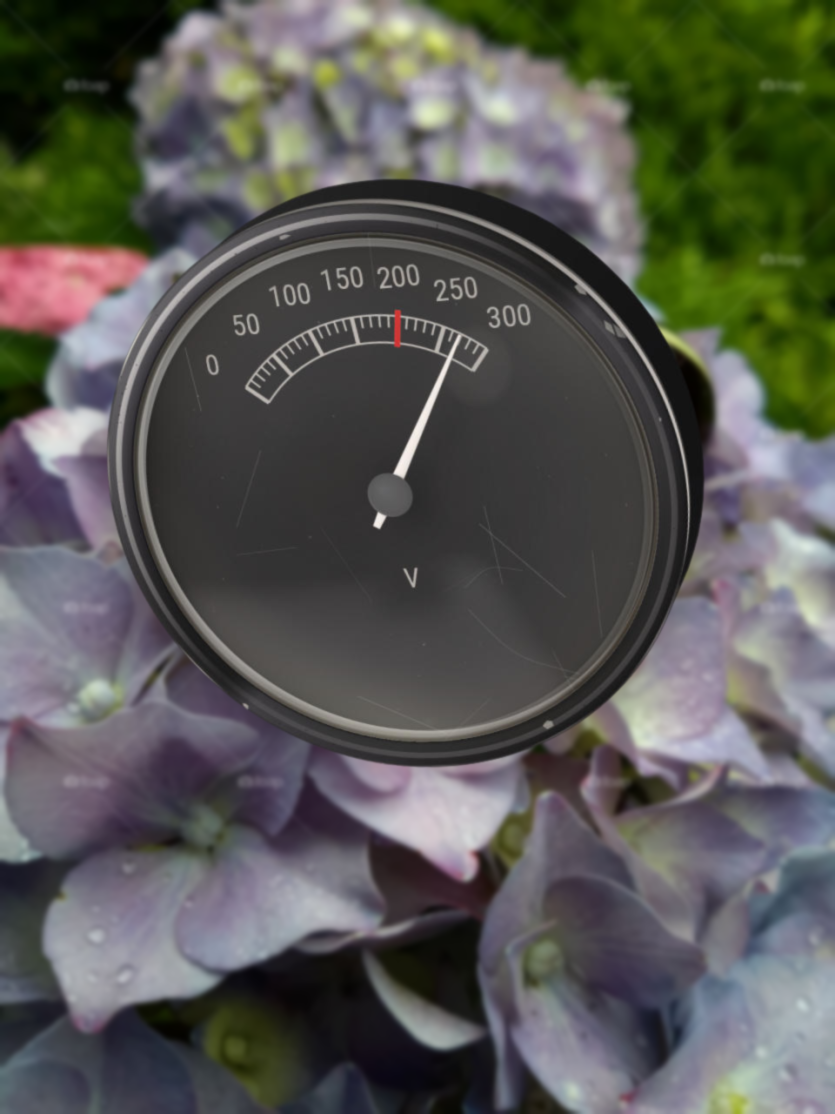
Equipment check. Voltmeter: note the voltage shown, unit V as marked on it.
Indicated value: 270 V
